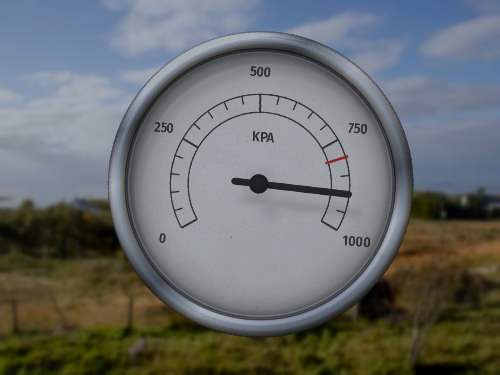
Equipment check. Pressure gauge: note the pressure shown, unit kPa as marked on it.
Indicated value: 900 kPa
